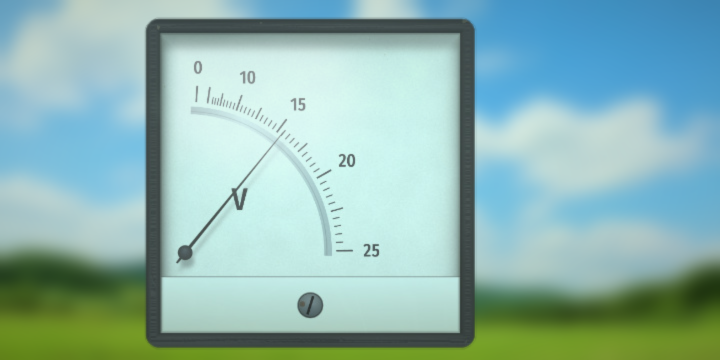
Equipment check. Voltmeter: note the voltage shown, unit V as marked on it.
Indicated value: 15.5 V
